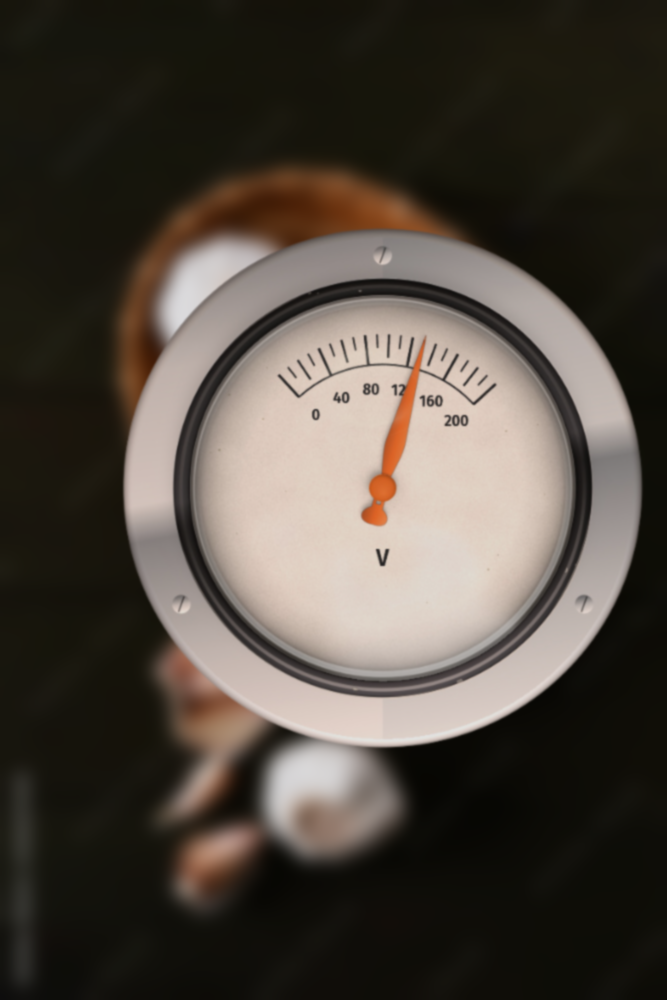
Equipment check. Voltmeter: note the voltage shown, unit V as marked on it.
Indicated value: 130 V
